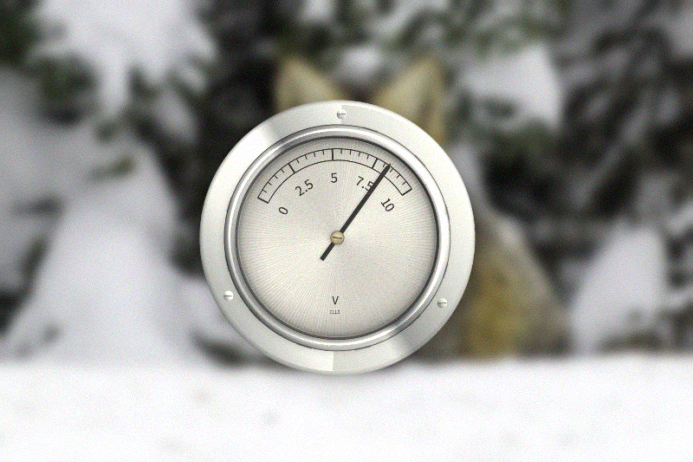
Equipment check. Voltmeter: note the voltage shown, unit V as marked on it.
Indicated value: 8.25 V
